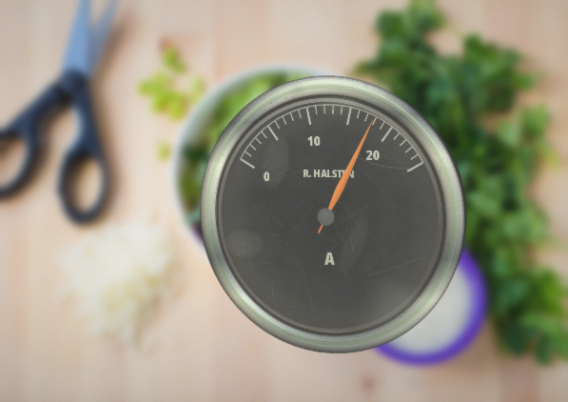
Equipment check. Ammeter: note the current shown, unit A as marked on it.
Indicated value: 18 A
